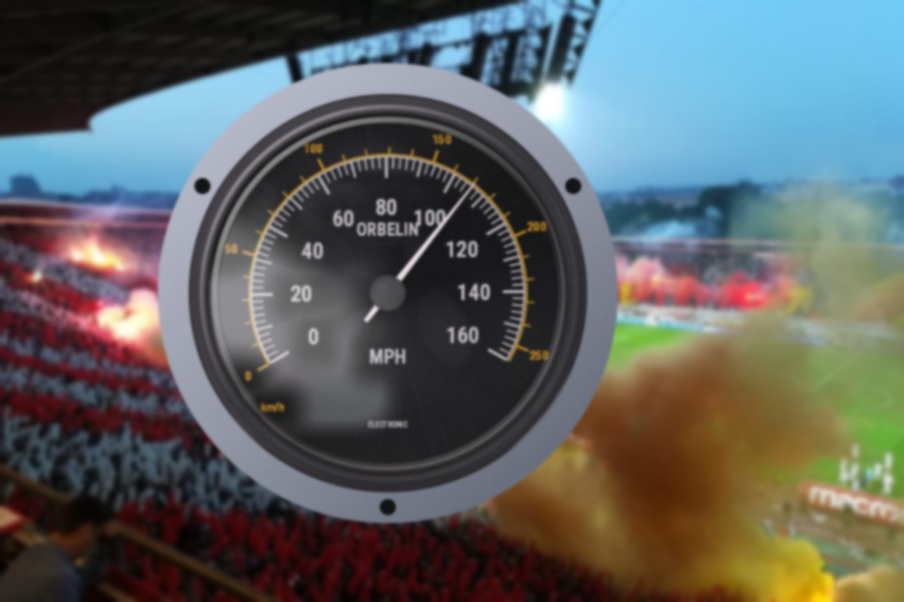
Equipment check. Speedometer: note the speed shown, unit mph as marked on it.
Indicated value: 106 mph
